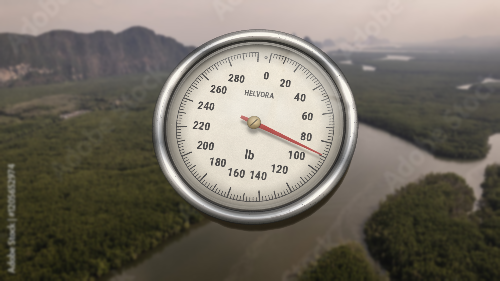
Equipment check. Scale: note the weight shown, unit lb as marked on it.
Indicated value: 90 lb
